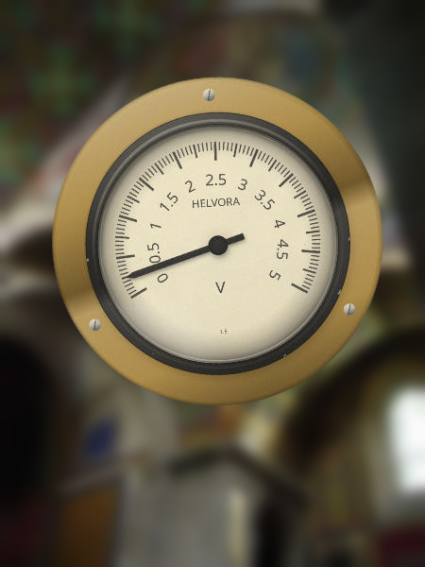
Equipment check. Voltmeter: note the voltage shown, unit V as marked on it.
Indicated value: 0.25 V
